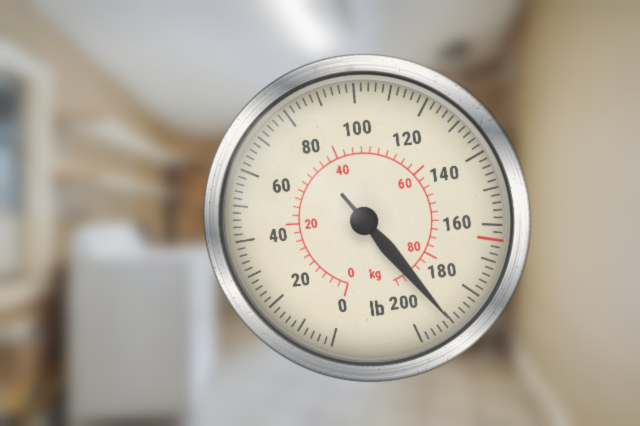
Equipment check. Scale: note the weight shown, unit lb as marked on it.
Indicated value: 190 lb
